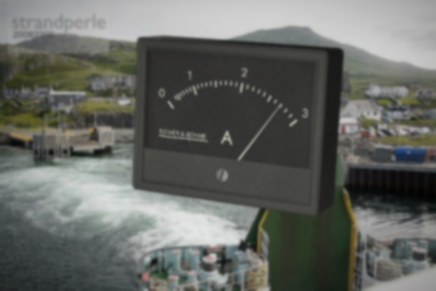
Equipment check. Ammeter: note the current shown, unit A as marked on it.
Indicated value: 2.7 A
